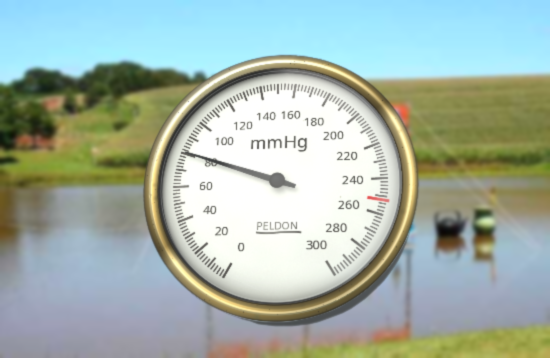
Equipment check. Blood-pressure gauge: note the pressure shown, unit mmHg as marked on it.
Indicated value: 80 mmHg
